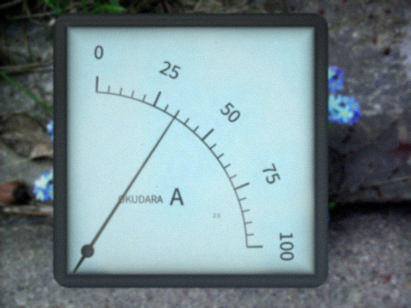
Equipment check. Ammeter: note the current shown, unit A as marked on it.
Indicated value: 35 A
